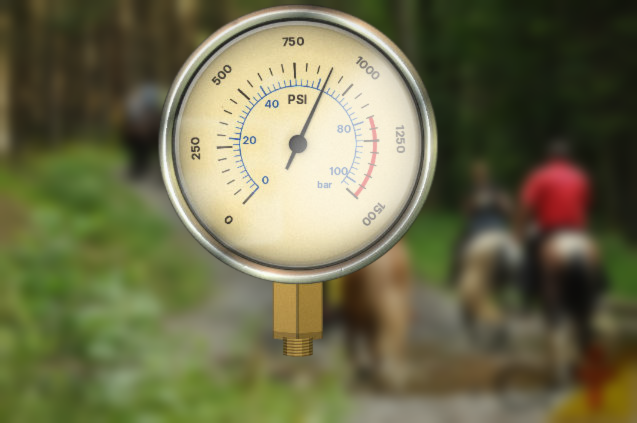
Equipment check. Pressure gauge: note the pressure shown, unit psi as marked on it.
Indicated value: 900 psi
